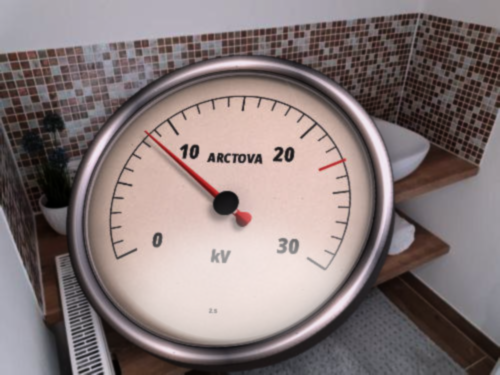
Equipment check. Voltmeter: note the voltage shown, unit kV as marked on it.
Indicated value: 8.5 kV
